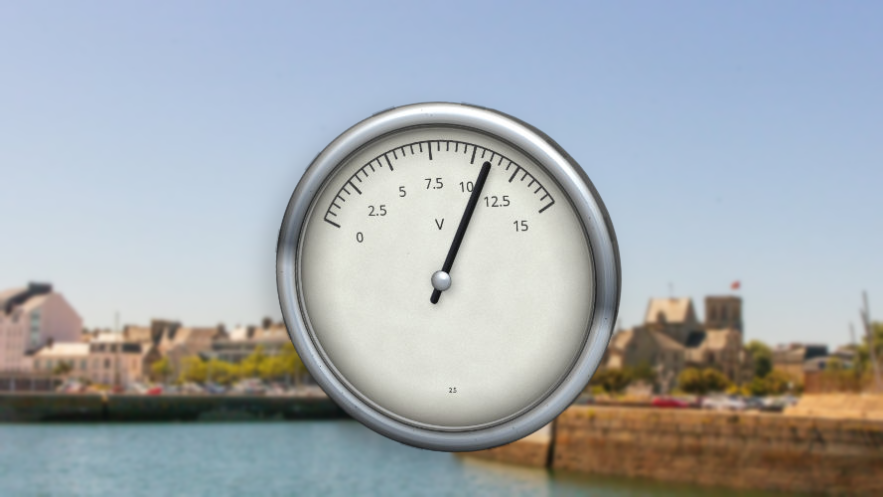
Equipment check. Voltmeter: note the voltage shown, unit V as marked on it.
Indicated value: 11 V
